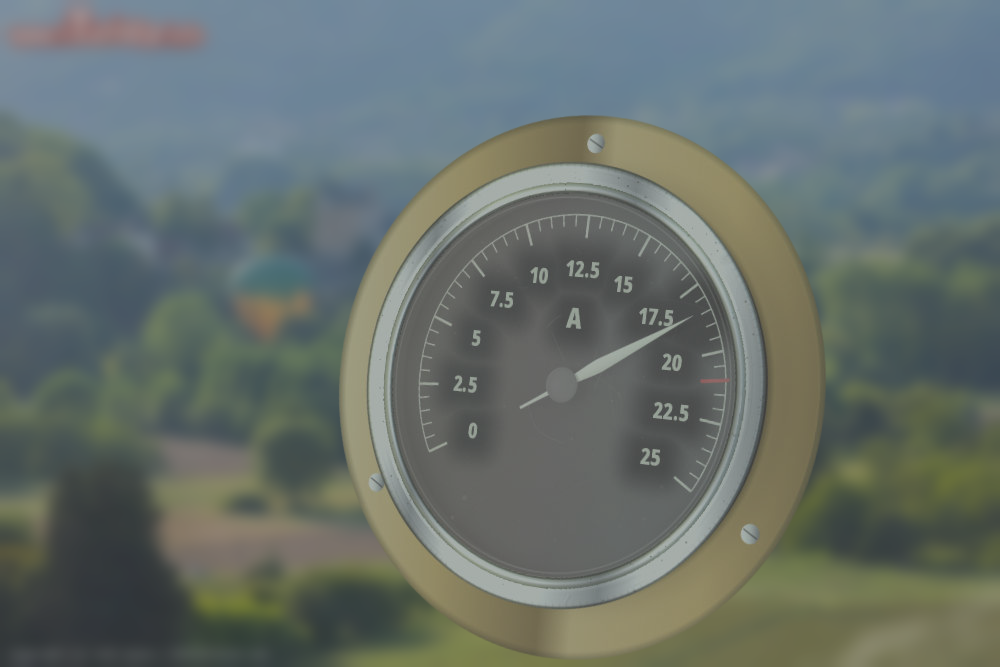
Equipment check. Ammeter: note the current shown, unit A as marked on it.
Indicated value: 18.5 A
